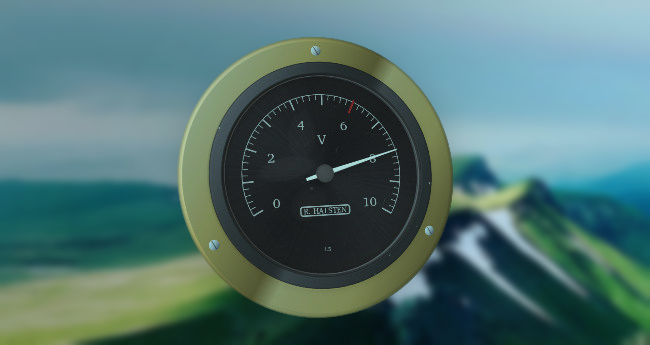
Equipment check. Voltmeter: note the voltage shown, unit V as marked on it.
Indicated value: 8 V
